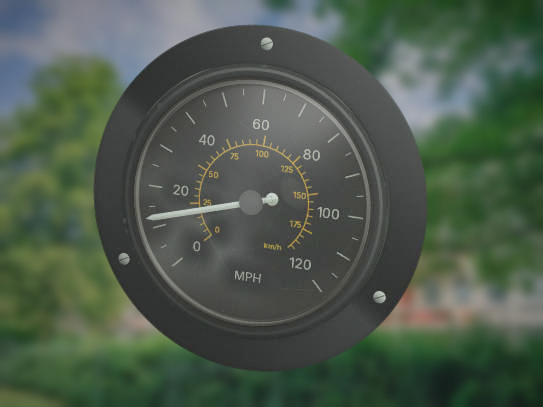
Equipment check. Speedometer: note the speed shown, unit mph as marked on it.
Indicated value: 12.5 mph
